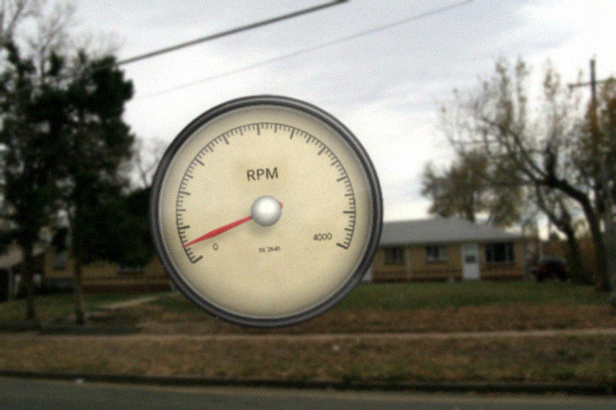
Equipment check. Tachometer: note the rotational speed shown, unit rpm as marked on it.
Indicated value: 200 rpm
